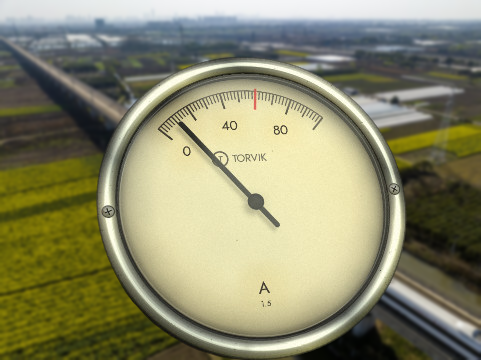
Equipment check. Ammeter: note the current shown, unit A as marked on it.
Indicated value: 10 A
